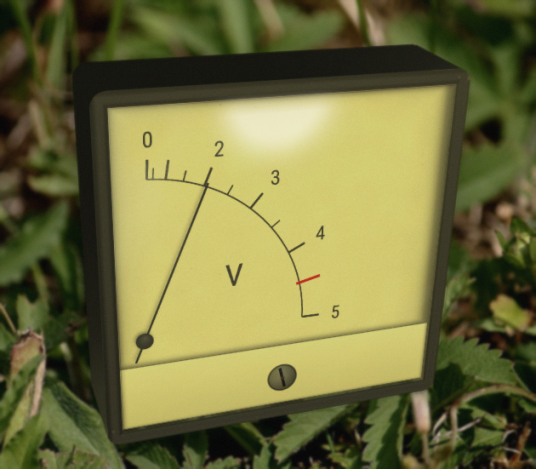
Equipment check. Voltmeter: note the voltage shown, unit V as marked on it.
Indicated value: 2 V
